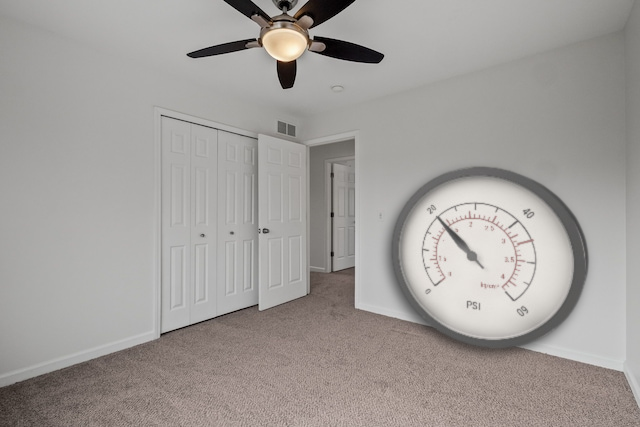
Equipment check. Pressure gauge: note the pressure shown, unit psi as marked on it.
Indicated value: 20 psi
